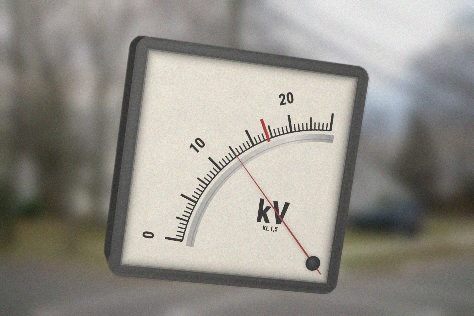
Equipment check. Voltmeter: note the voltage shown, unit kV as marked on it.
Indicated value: 12.5 kV
